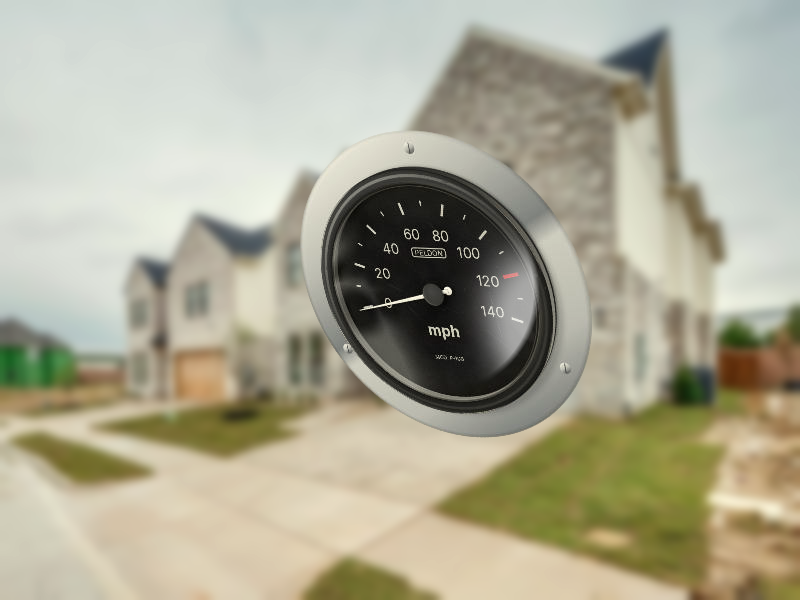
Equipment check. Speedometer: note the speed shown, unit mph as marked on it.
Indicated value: 0 mph
